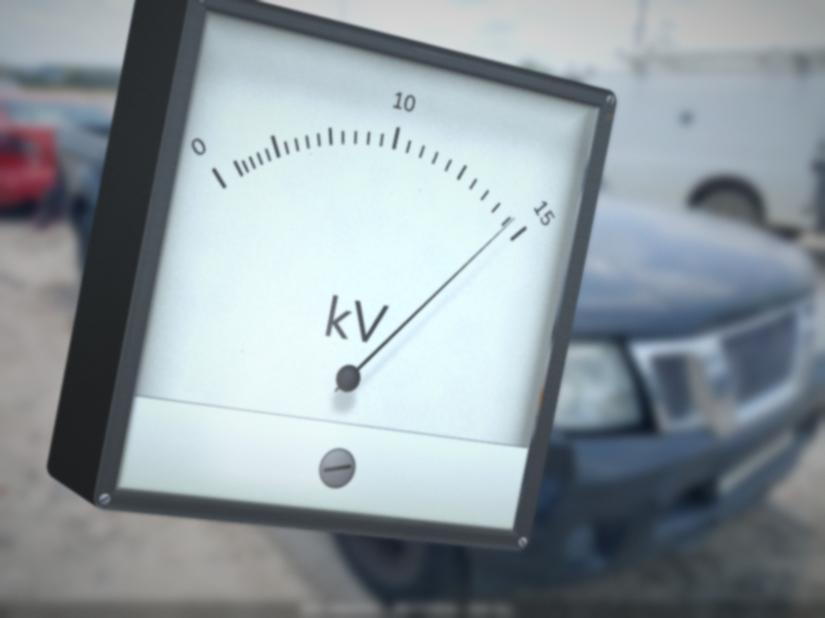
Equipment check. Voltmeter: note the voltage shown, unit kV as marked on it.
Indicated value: 14.5 kV
